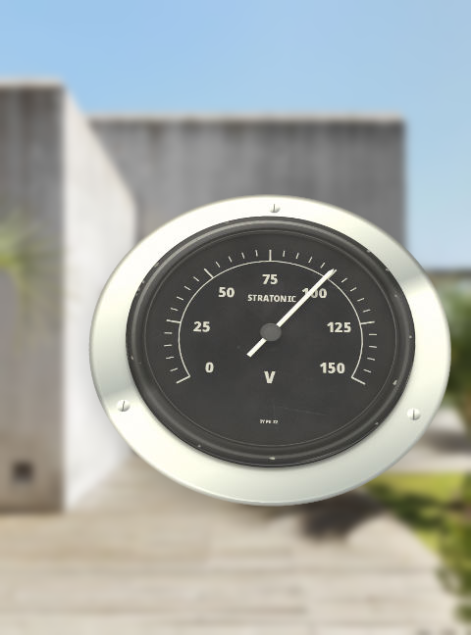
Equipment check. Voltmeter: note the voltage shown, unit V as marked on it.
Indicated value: 100 V
